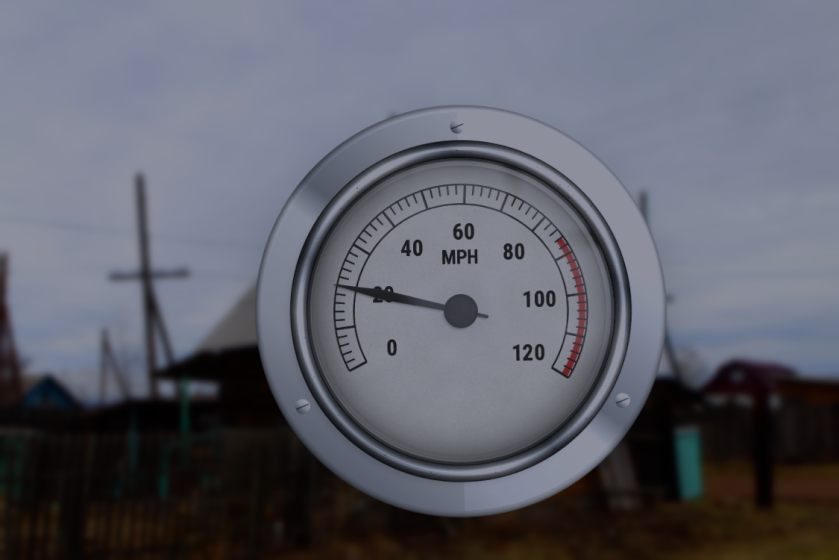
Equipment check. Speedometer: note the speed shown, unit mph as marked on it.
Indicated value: 20 mph
